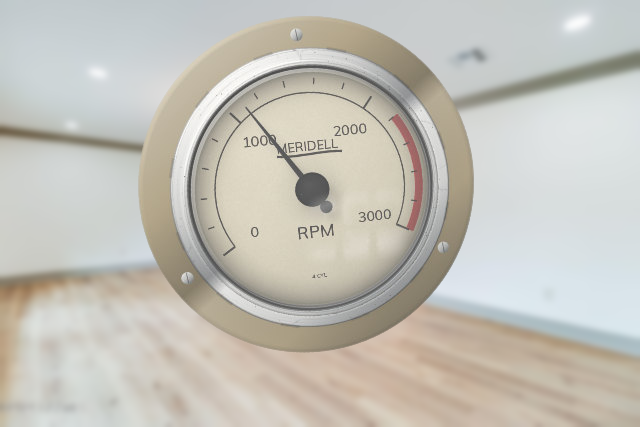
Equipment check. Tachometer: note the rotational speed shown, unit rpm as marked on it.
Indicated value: 1100 rpm
